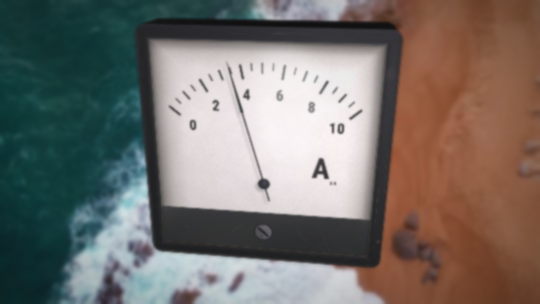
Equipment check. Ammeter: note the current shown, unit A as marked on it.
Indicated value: 3.5 A
